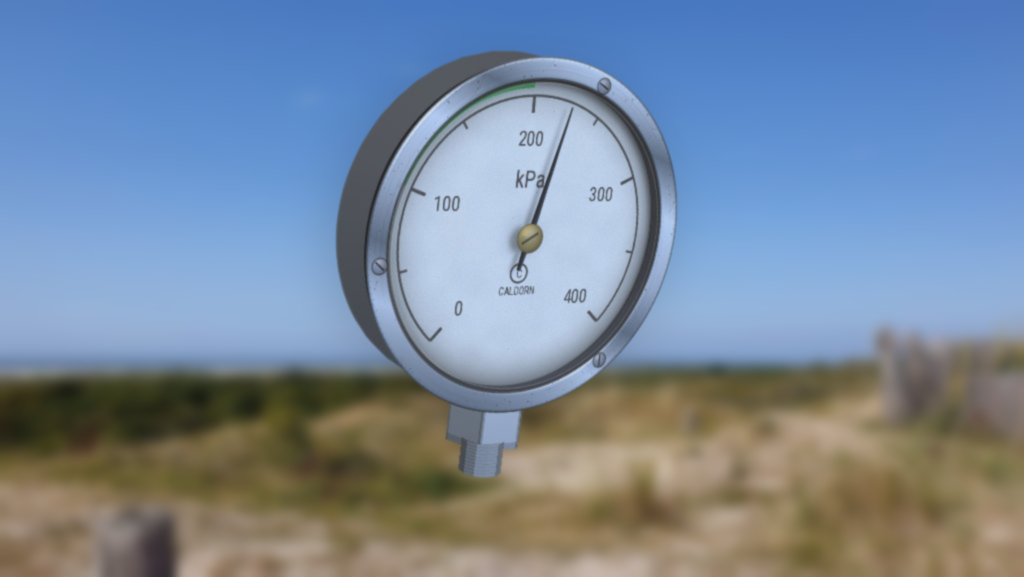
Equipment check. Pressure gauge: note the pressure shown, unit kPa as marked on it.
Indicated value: 225 kPa
